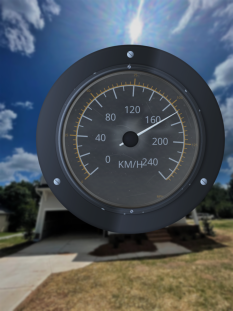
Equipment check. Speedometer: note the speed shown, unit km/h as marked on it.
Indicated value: 170 km/h
